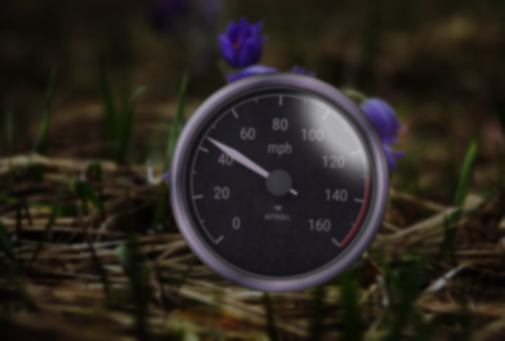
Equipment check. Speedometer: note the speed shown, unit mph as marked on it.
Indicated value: 45 mph
